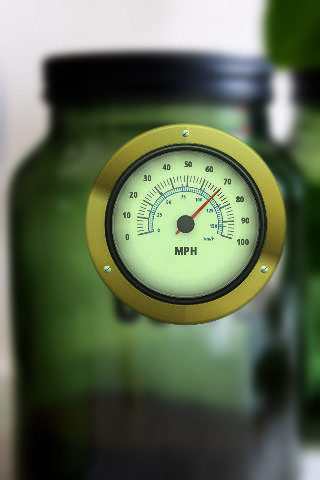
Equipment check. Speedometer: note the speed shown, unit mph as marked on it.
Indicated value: 70 mph
